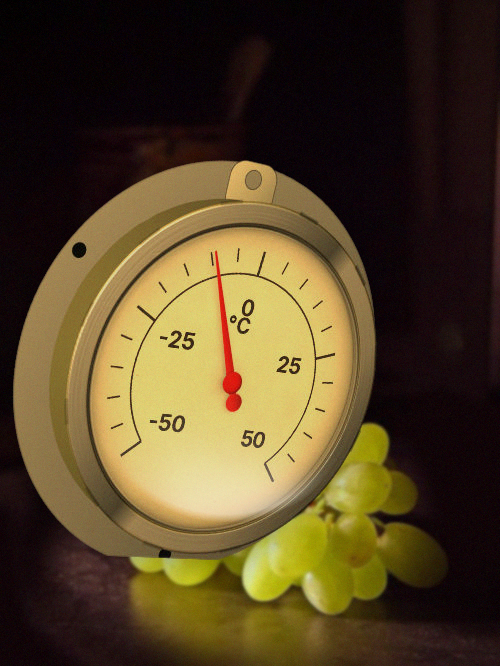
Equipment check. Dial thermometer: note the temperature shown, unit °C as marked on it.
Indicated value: -10 °C
